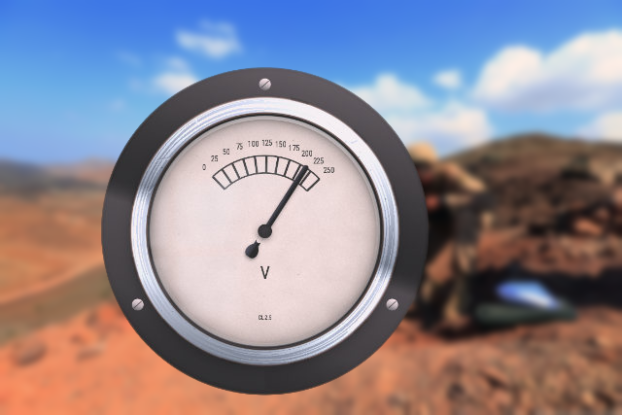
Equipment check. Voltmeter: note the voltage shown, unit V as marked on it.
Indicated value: 212.5 V
